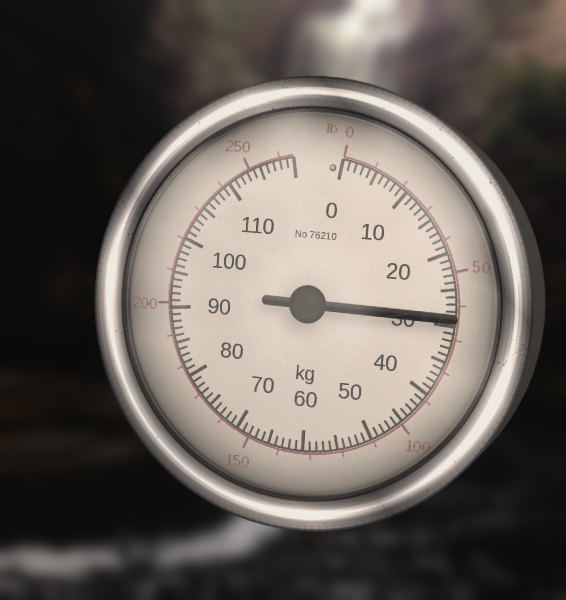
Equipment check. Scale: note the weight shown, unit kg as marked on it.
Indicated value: 29 kg
